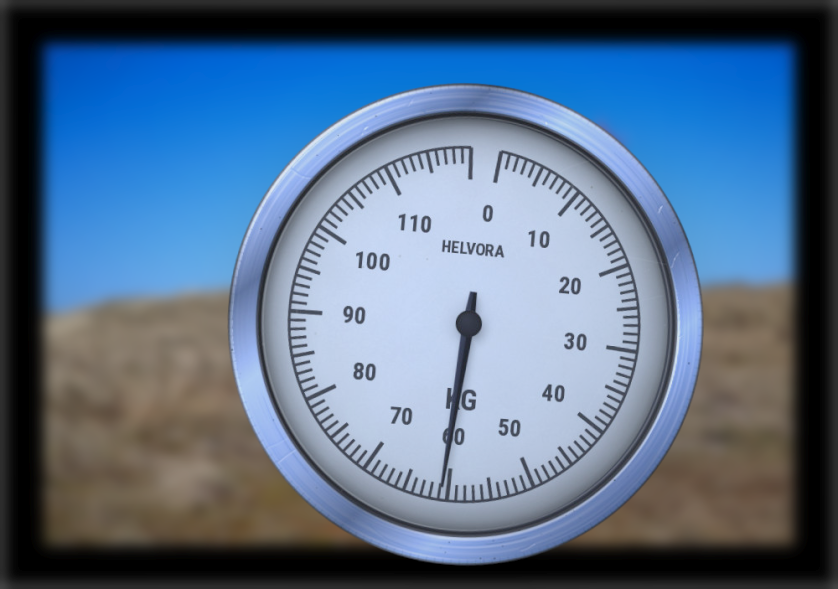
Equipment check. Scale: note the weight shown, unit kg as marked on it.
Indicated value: 61 kg
